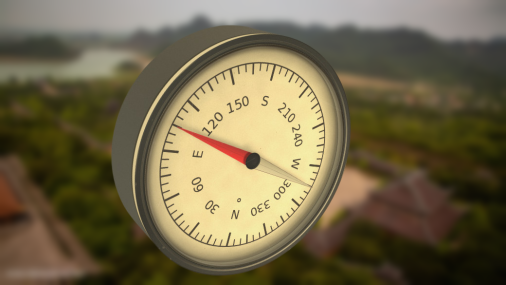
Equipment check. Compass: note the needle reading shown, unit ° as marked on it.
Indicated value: 105 °
